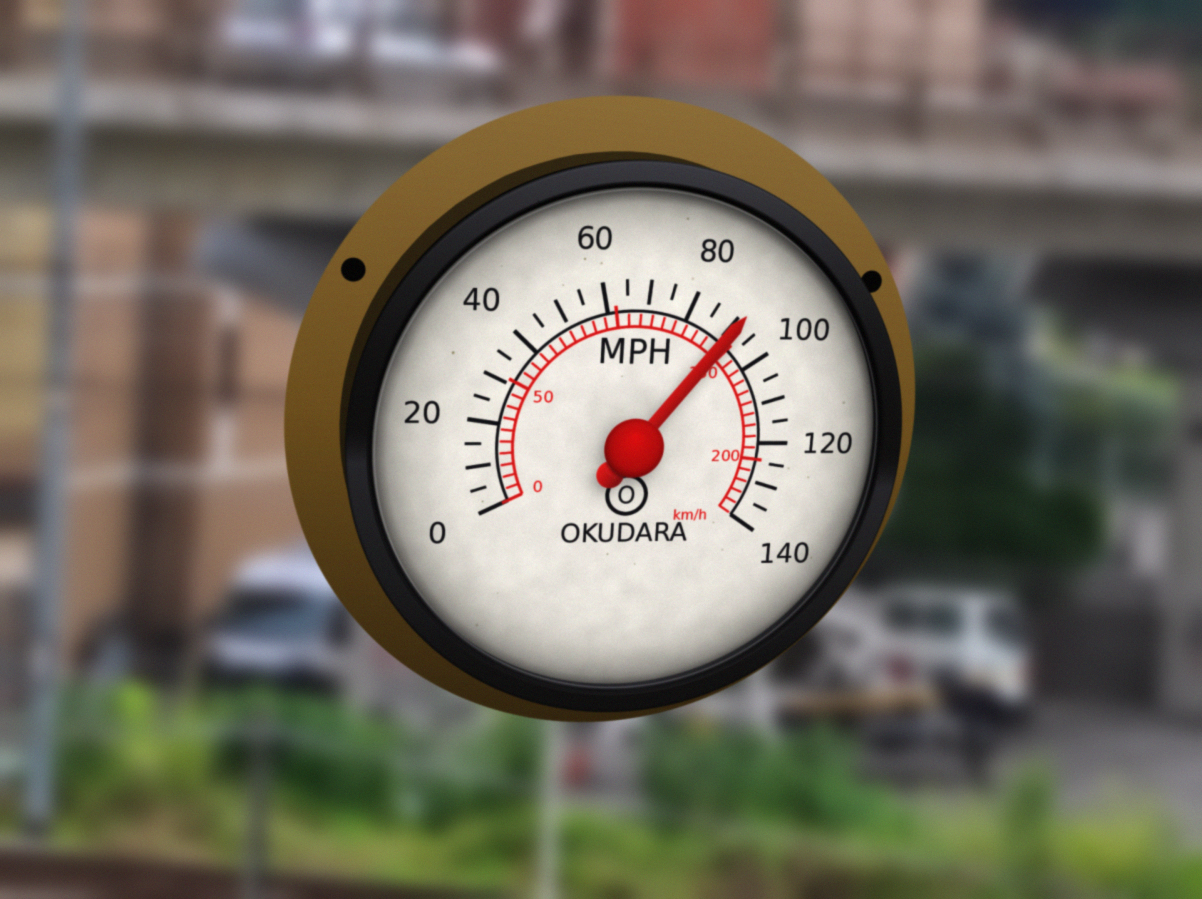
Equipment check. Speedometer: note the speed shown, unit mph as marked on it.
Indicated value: 90 mph
